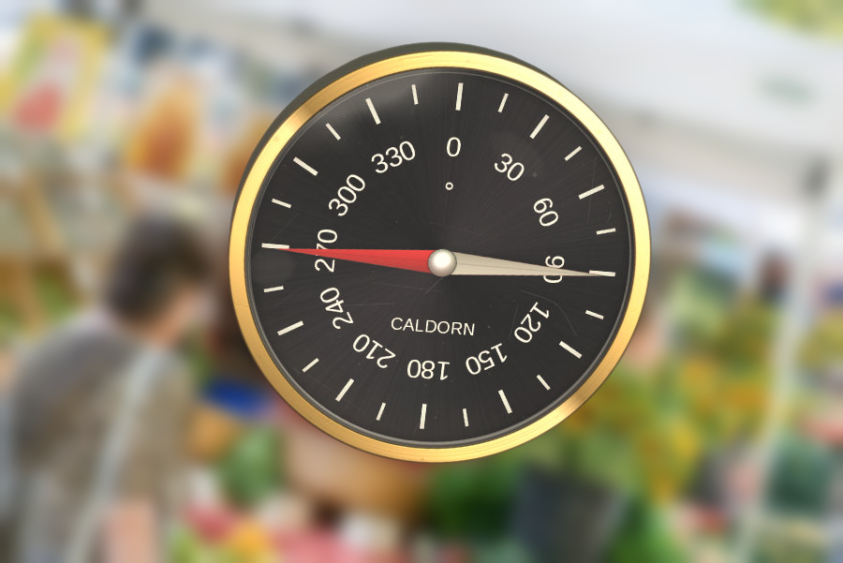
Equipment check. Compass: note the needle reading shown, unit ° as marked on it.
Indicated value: 270 °
